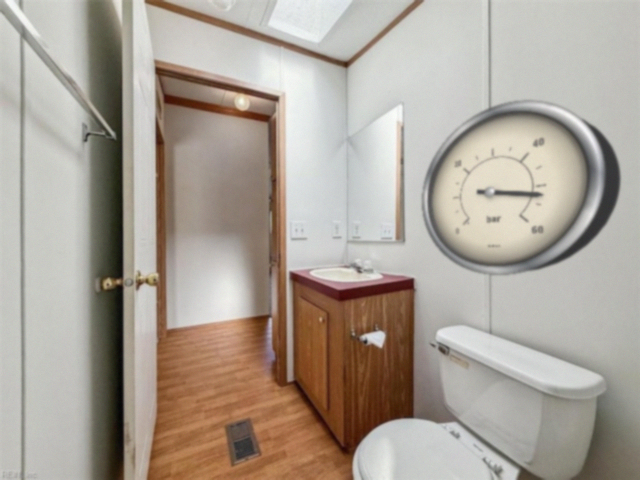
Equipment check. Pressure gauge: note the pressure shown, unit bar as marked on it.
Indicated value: 52.5 bar
